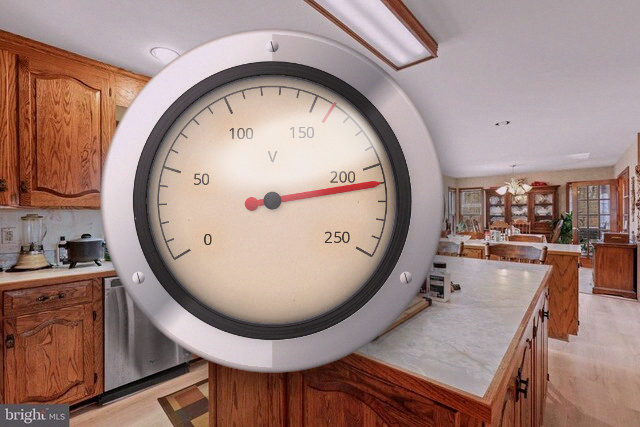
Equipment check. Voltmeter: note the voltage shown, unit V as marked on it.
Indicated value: 210 V
